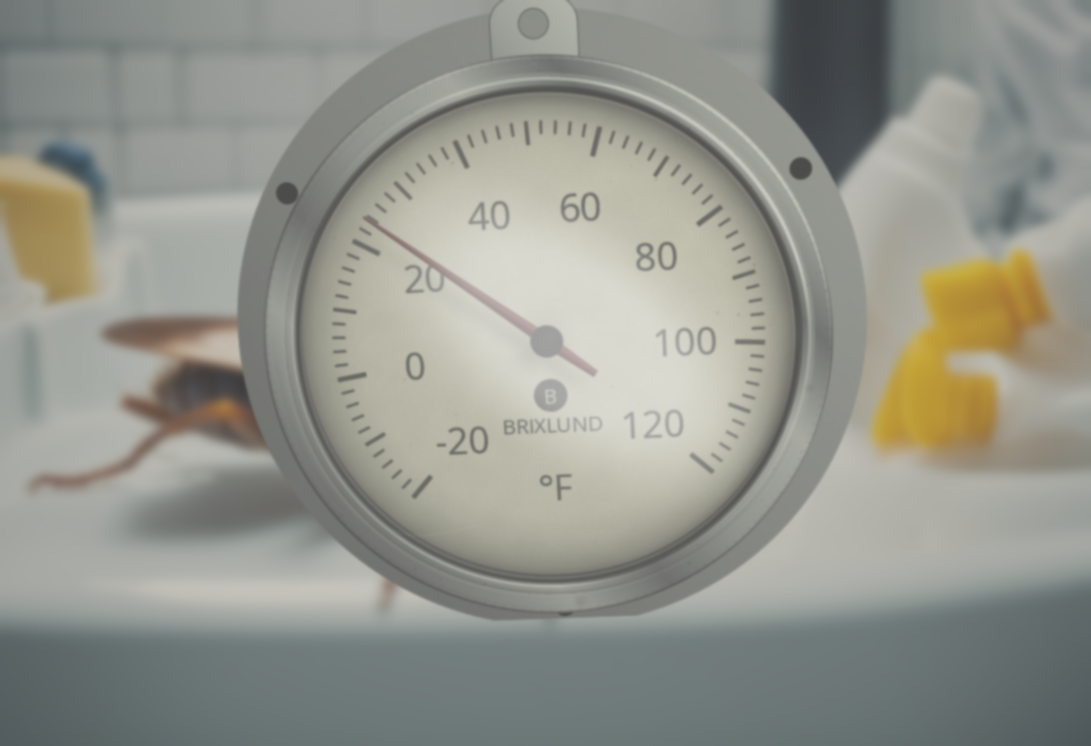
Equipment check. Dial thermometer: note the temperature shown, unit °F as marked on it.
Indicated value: 24 °F
